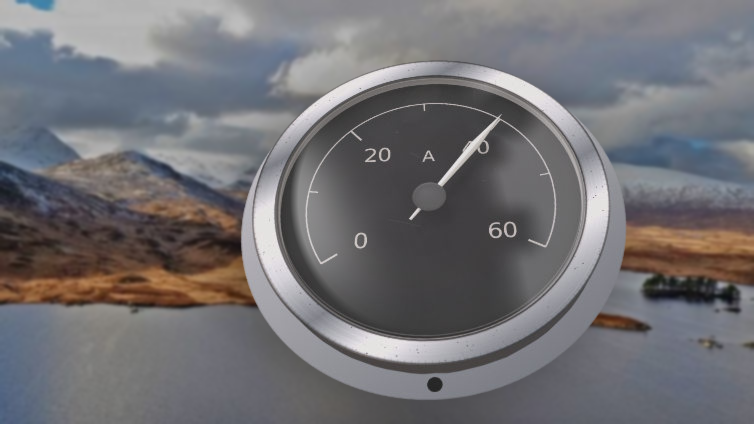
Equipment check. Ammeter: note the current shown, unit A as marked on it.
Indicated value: 40 A
